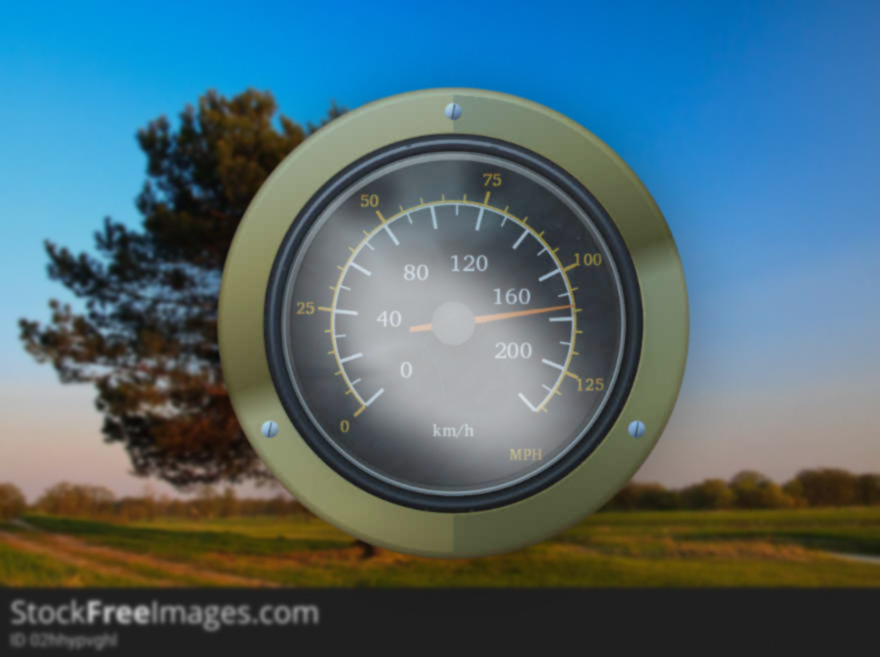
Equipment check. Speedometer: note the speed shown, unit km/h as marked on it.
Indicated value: 175 km/h
